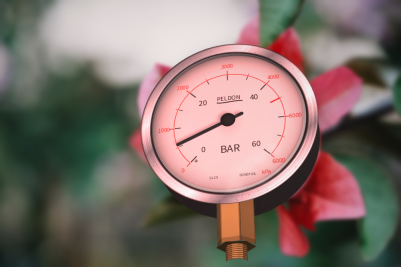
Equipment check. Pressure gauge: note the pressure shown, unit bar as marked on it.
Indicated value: 5 bar
